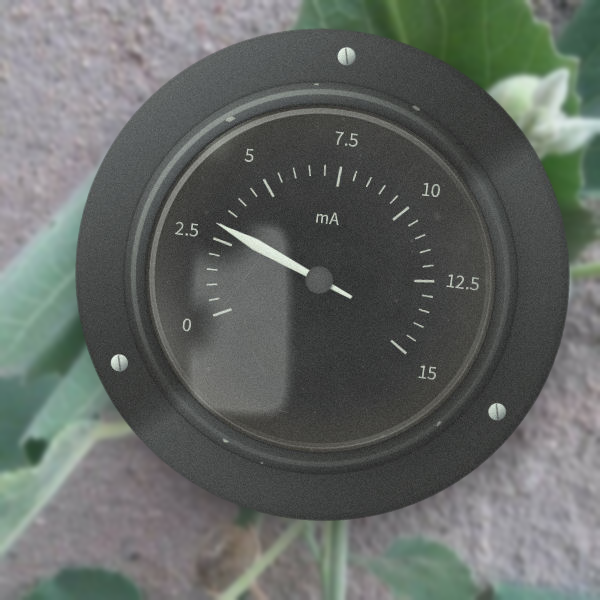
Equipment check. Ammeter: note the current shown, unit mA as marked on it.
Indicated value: 3 mA
